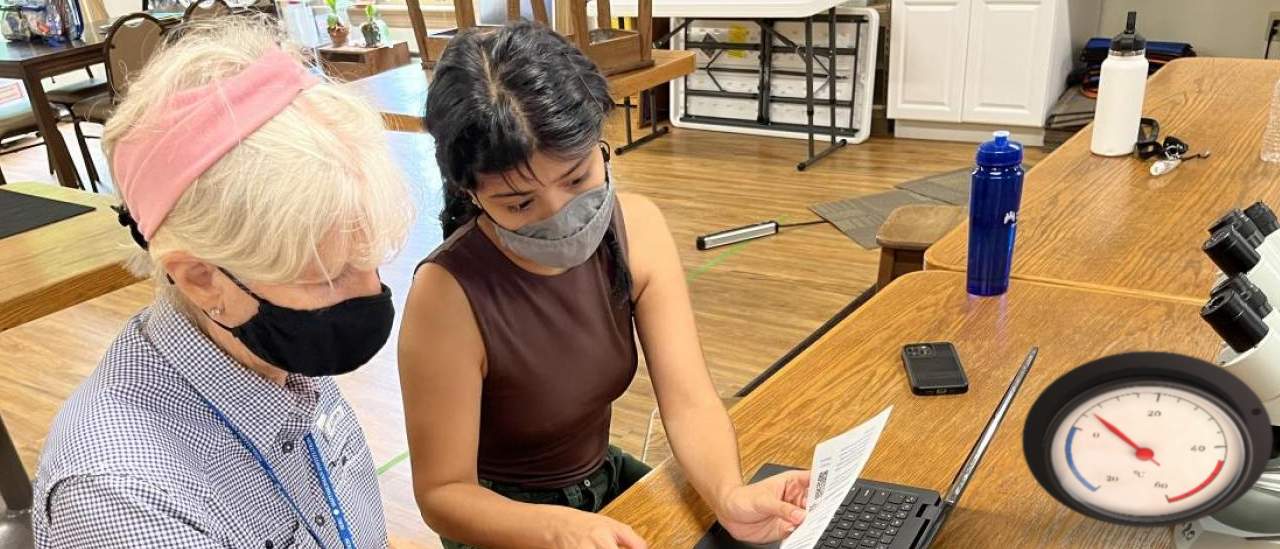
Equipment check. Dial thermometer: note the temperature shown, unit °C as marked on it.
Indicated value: 6 °C
